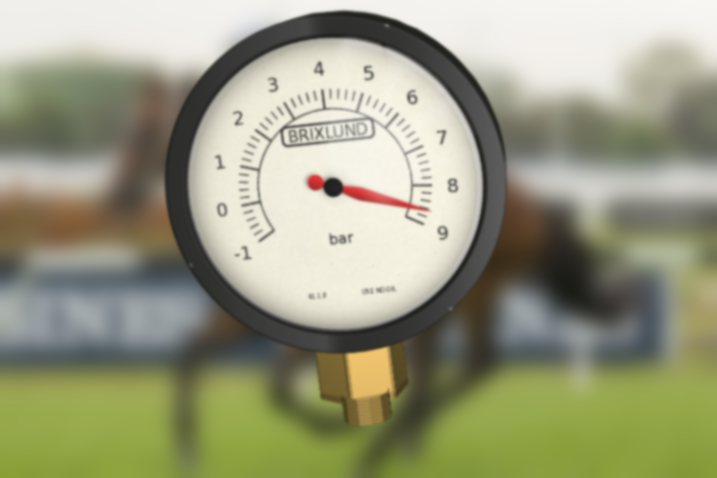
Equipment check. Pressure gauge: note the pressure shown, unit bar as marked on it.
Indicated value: 8.6 bar
